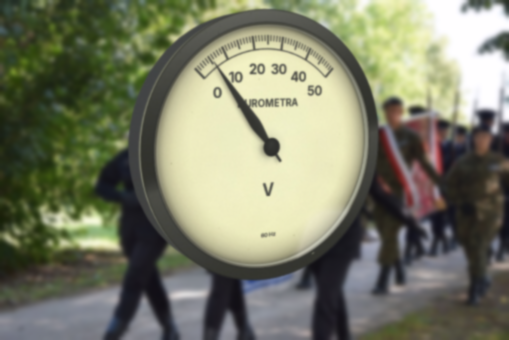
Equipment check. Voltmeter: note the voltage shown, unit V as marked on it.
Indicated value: 5 V
